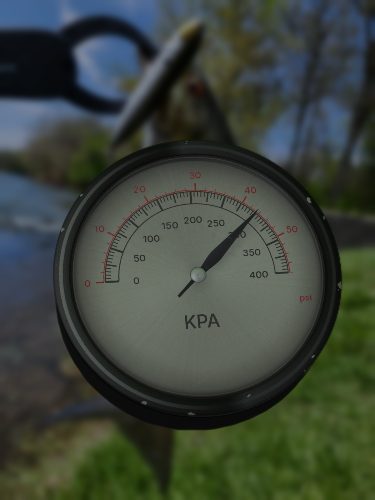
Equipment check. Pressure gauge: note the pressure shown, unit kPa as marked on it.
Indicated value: 300 kPa
